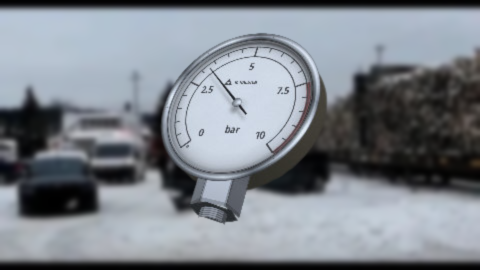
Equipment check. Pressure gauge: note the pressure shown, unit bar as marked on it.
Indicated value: 3.25 bar
